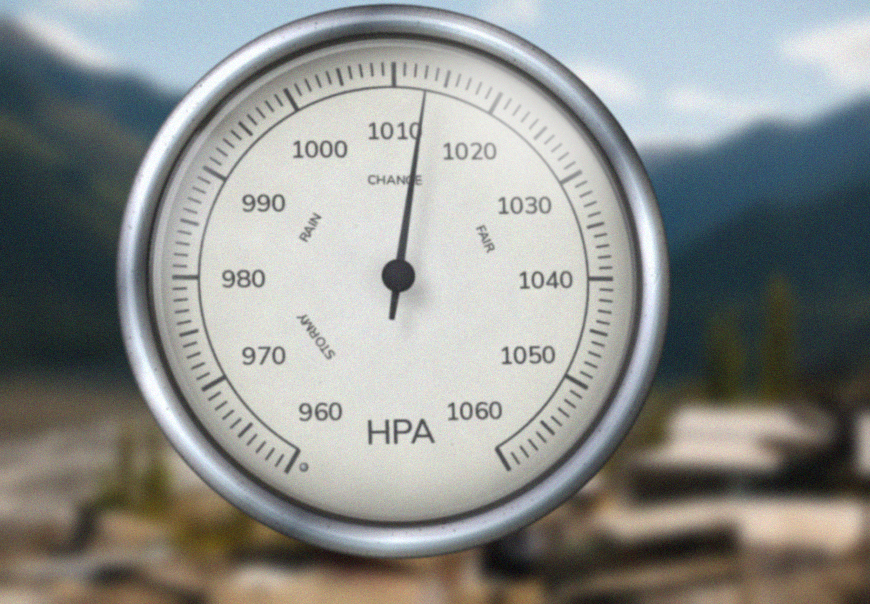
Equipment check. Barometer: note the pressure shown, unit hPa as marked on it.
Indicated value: 1013 hPa
